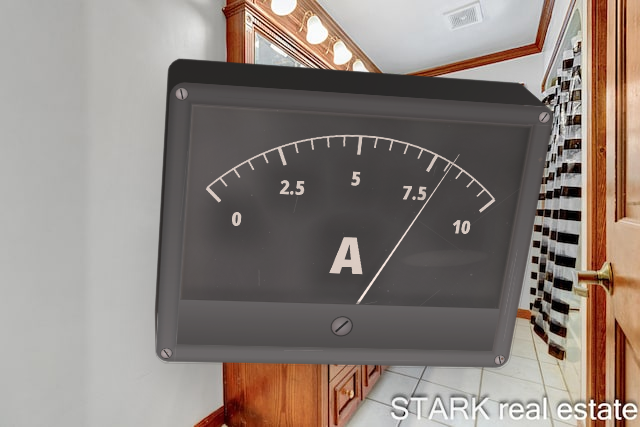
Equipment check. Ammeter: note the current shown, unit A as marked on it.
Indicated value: 8 A
